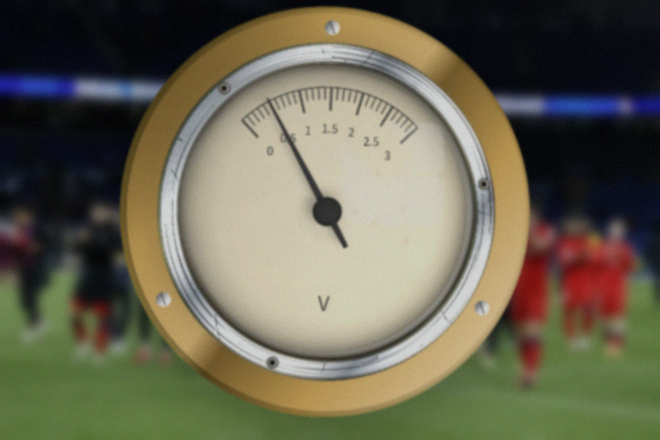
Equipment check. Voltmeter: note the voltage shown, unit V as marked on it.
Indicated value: 0.5 V
